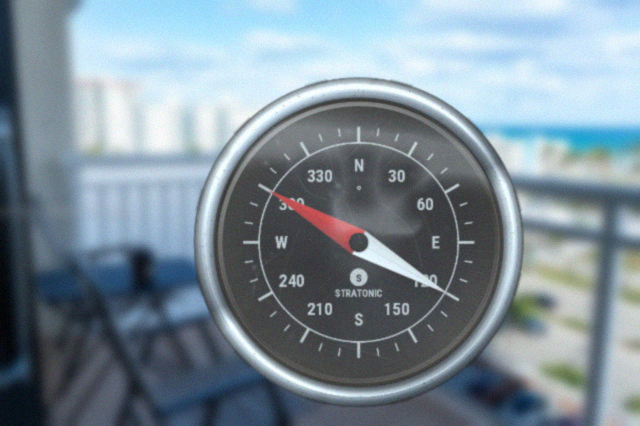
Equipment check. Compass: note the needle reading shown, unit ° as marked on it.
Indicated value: 300 °
